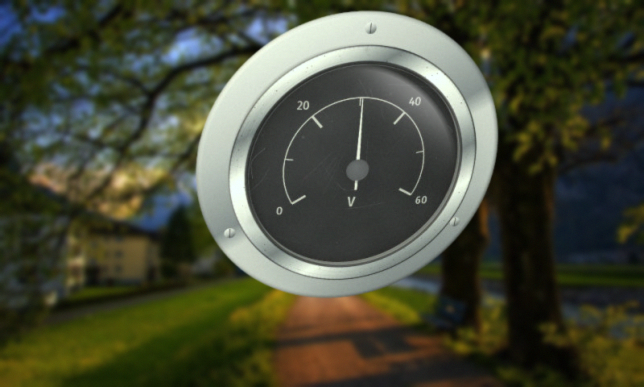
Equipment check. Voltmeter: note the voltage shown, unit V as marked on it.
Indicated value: 30 V
